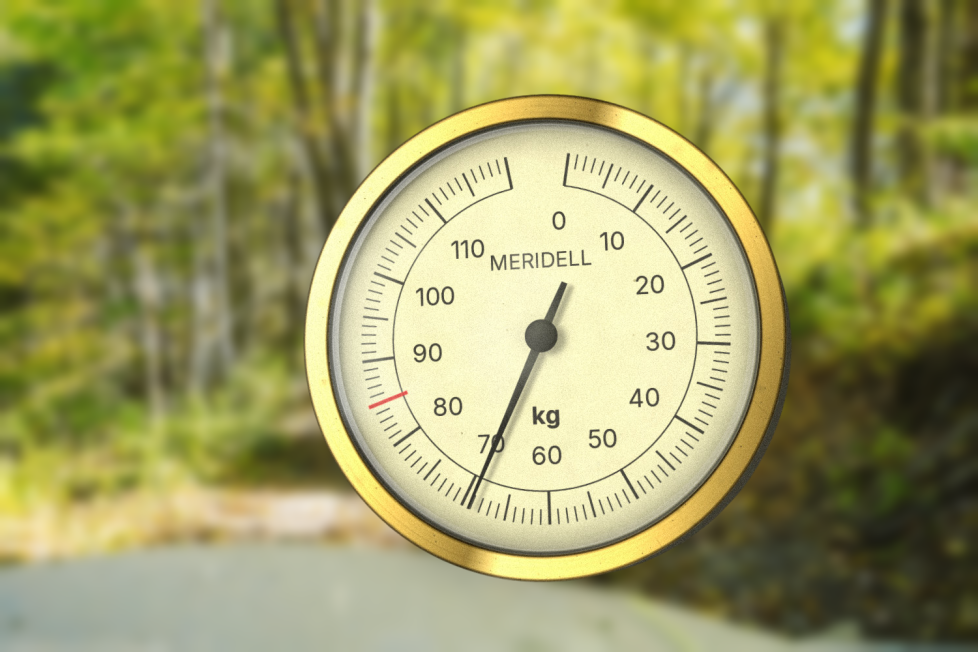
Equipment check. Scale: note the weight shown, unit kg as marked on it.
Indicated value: 69 kg
